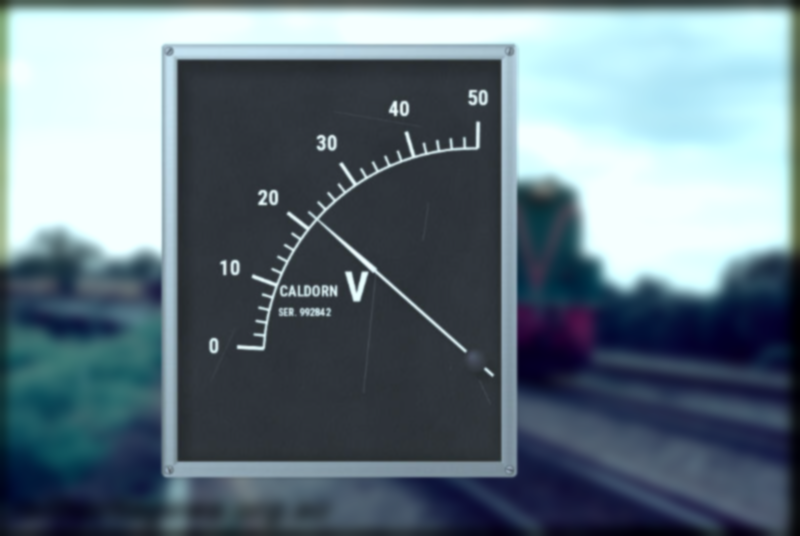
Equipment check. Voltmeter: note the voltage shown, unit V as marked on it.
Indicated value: 22 V
